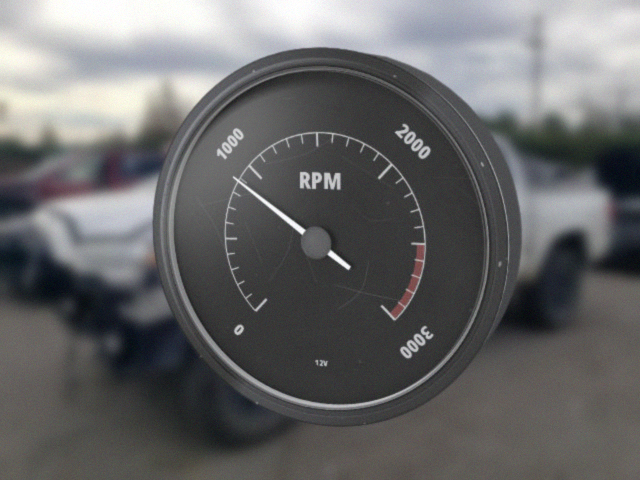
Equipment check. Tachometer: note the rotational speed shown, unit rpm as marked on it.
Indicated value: 900 rpm
